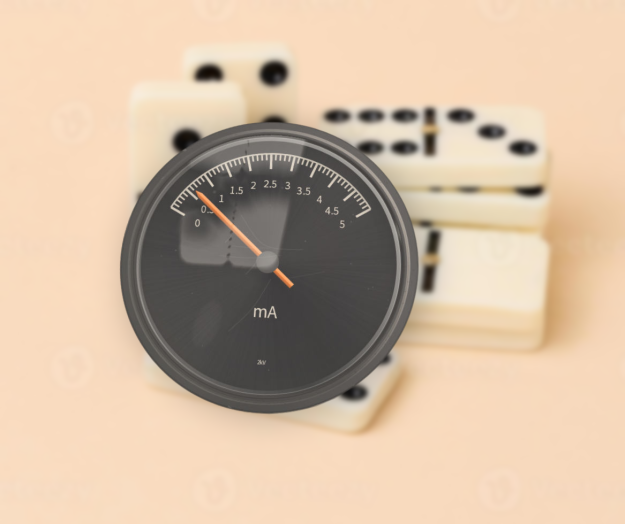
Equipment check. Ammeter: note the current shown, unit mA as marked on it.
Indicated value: 0.6 mA
